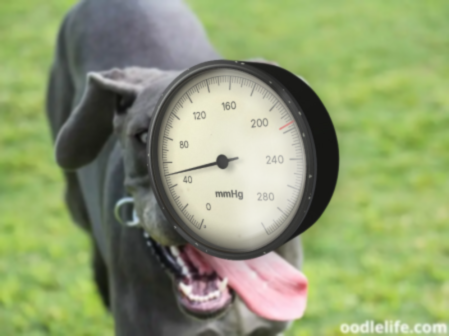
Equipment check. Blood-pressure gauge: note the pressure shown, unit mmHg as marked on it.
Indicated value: 50 mmHg
